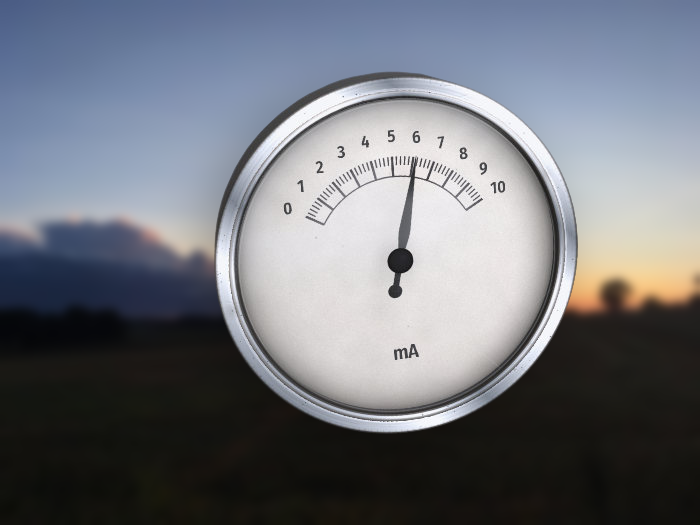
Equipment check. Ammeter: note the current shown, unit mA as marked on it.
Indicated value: 6 mA
